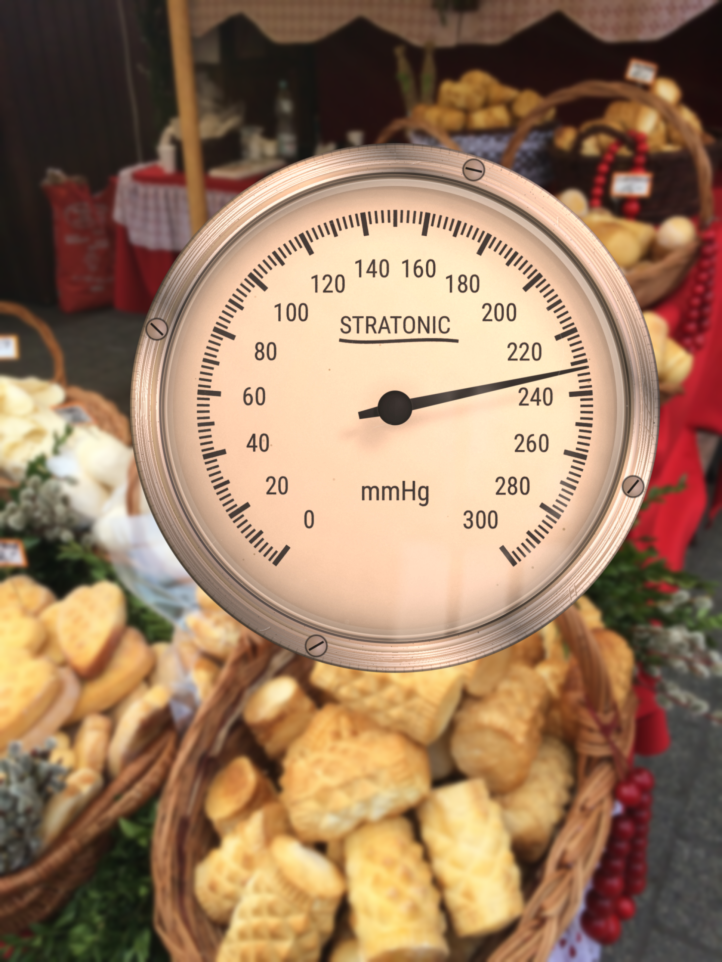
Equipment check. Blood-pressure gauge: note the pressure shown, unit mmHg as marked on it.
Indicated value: 232 mmHg
